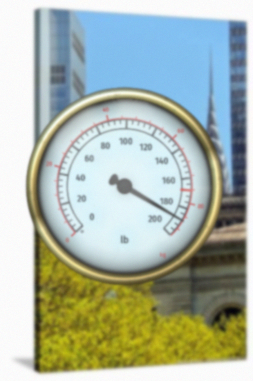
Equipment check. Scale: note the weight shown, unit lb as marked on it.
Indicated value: 188 lb
